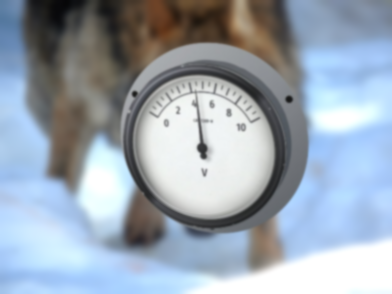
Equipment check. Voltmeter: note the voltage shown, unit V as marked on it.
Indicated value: 4.5 V
